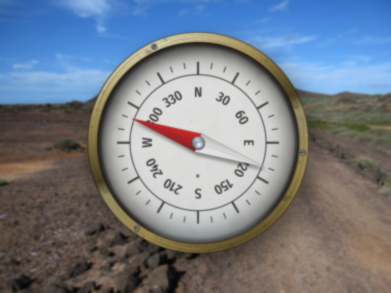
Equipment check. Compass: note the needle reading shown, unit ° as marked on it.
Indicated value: 290 °
